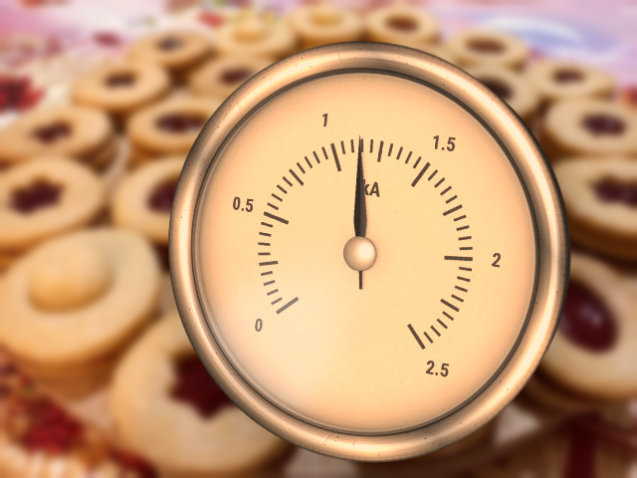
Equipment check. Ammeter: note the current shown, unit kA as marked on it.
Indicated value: 1.15 kA
